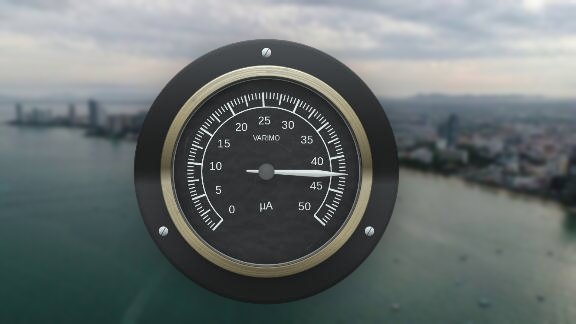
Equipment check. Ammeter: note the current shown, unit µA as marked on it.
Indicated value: 42.5 µA
